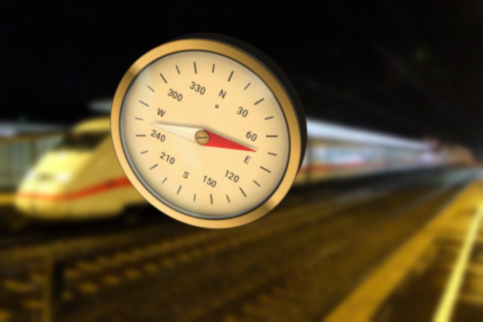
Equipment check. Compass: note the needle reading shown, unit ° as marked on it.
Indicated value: 75 °
